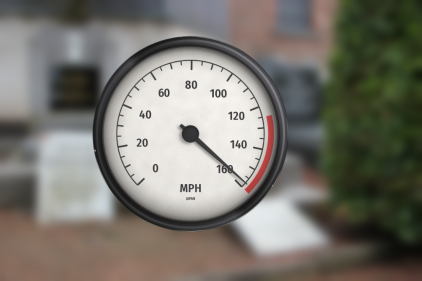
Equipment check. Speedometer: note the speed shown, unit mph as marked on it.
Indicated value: 157.5 mph
